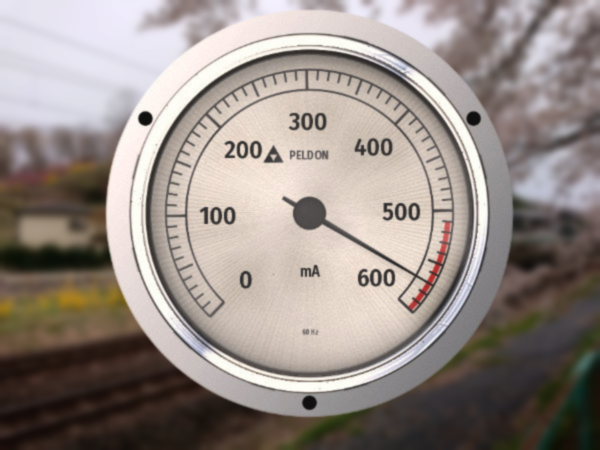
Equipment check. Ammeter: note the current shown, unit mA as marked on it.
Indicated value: 570 mA
